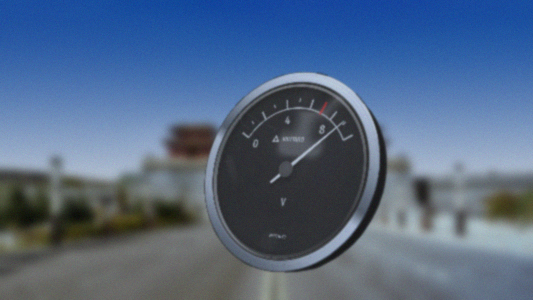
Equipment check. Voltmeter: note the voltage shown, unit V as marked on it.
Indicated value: 9 V
